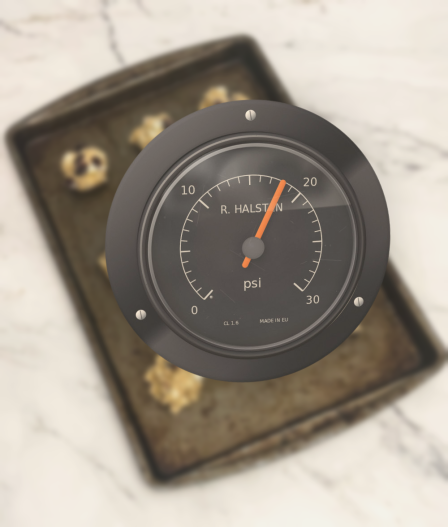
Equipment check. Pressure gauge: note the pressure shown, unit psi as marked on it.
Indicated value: 18 psi
